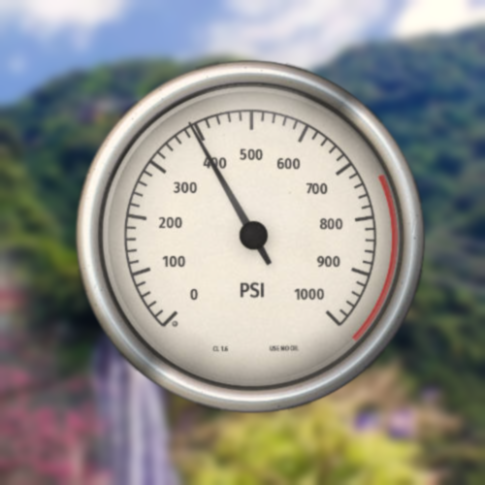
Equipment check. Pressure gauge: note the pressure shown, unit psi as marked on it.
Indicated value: 390 psi
